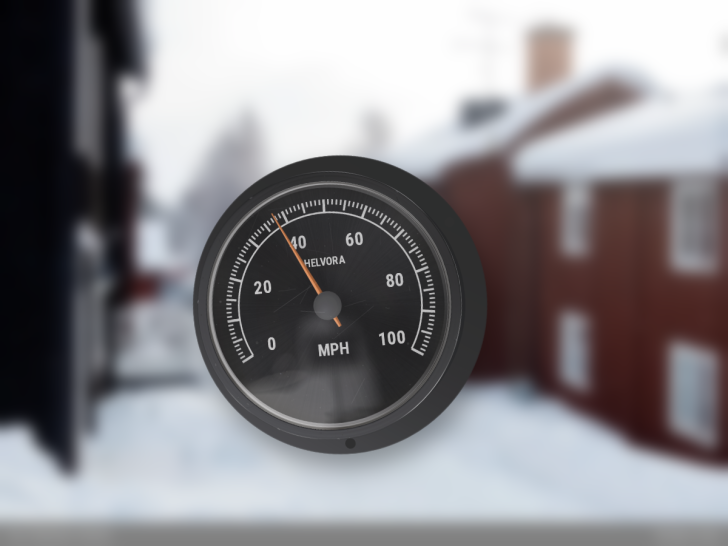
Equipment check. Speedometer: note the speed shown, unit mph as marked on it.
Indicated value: 38 mph
